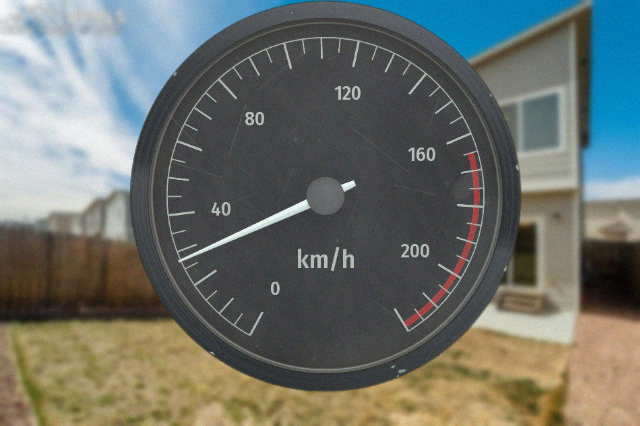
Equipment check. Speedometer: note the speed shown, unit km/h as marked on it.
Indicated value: 27.5 km/h
